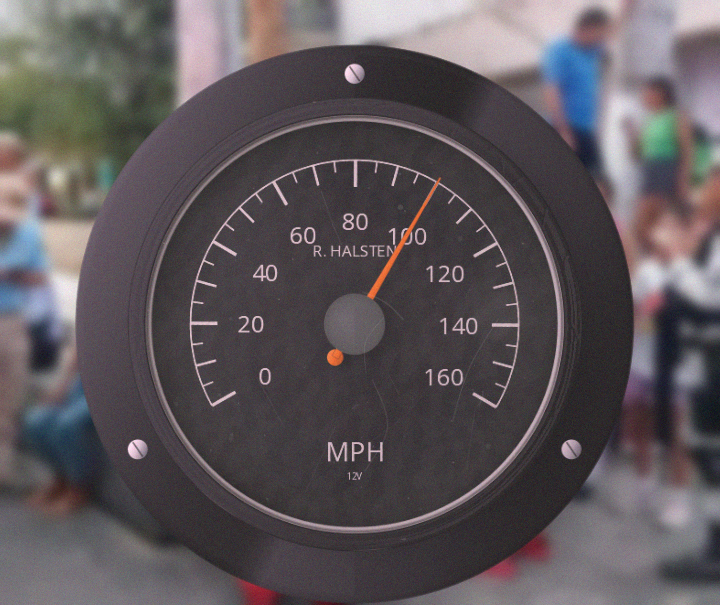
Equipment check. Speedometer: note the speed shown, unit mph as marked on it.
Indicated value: 100 mph
